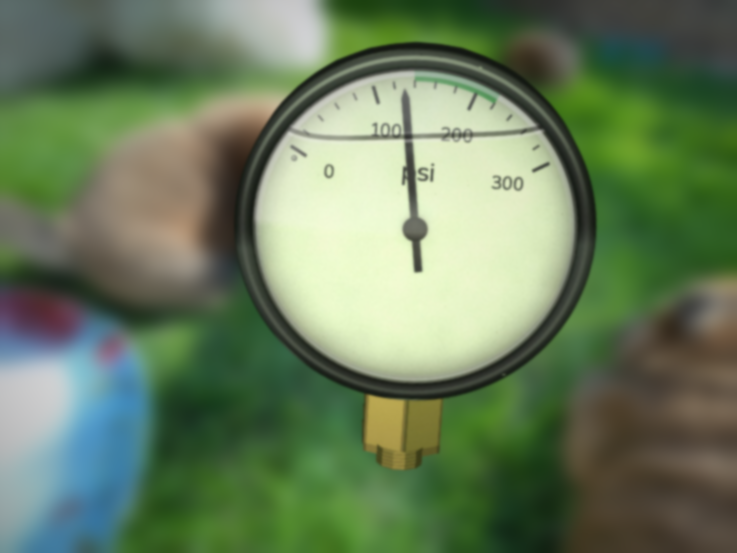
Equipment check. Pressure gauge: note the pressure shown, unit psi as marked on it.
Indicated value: 130 psi
